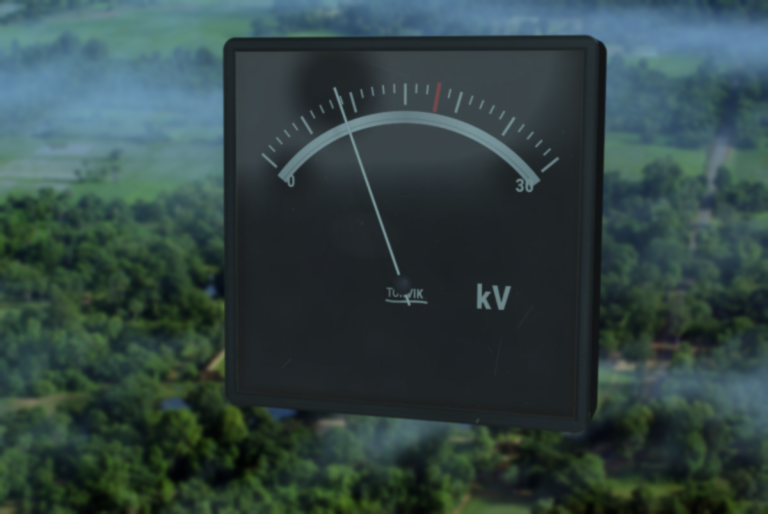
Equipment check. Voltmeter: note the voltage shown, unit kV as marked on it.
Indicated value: 9 kV
